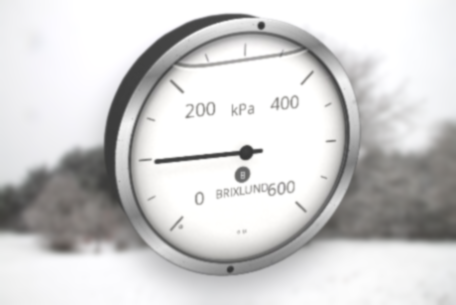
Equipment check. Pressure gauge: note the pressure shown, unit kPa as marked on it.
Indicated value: 100 kPa
